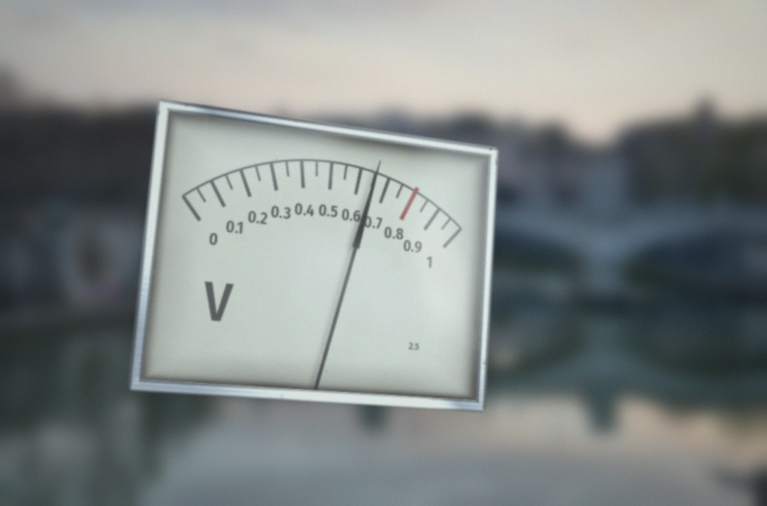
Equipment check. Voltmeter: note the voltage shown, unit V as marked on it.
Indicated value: 0.65 V
